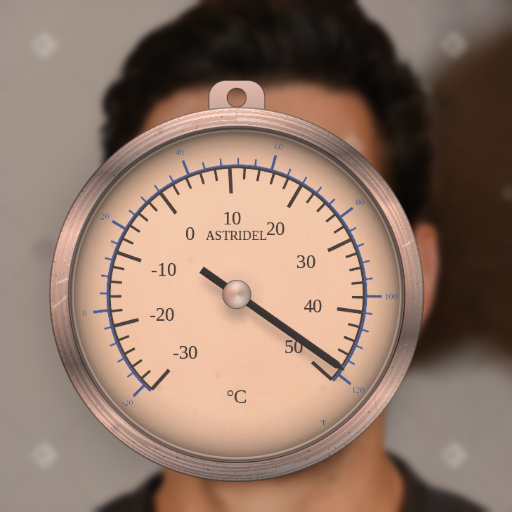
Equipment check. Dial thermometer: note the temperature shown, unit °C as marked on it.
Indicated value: 48 °C
